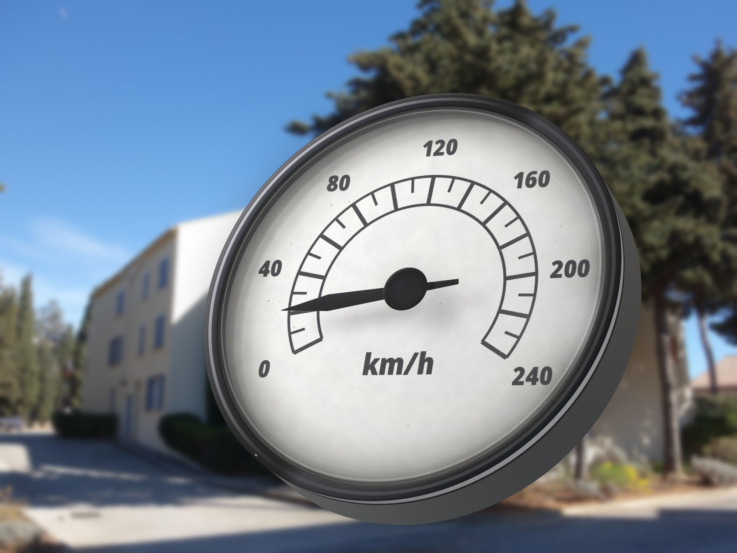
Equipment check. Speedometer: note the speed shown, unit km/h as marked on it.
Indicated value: 20 km/h
